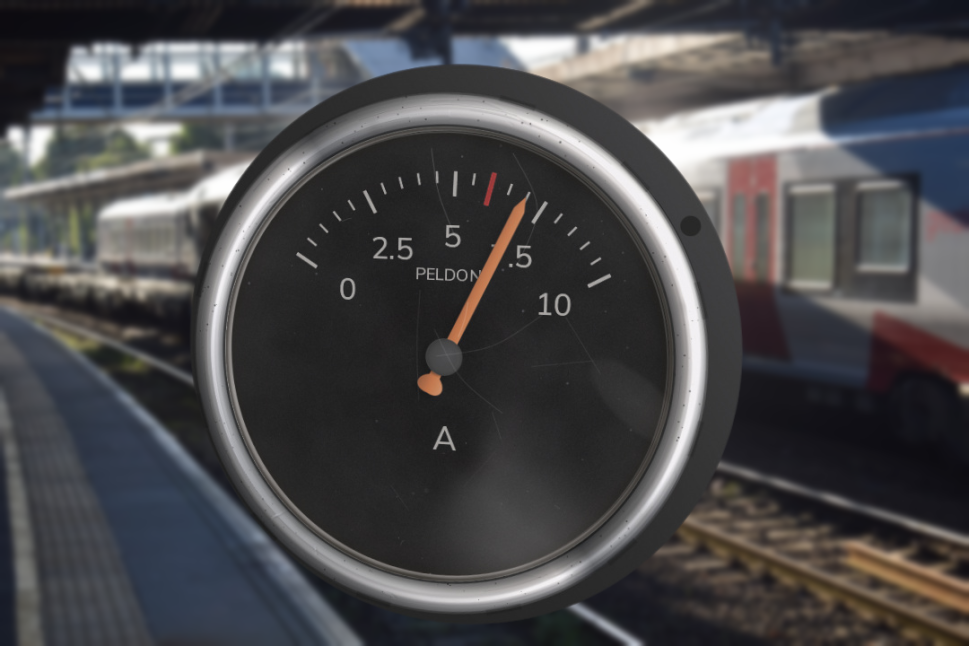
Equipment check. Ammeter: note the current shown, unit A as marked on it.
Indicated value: 7 A
